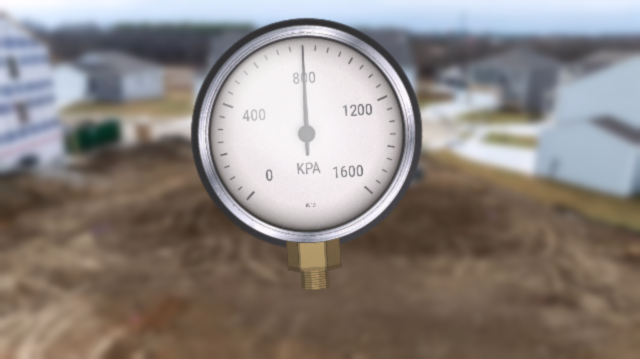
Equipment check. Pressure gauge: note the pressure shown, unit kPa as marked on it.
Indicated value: 800 kPa
